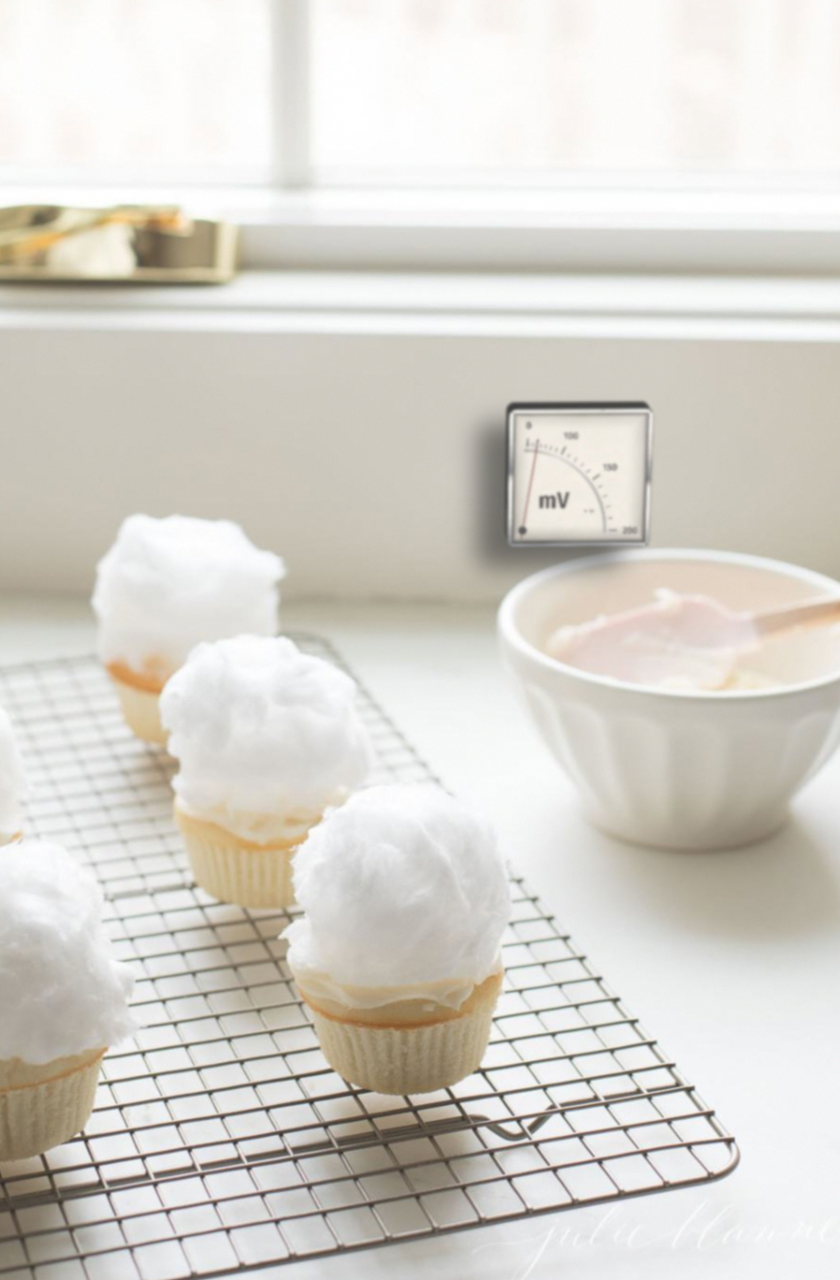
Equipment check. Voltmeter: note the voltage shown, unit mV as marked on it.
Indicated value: 50 mV
